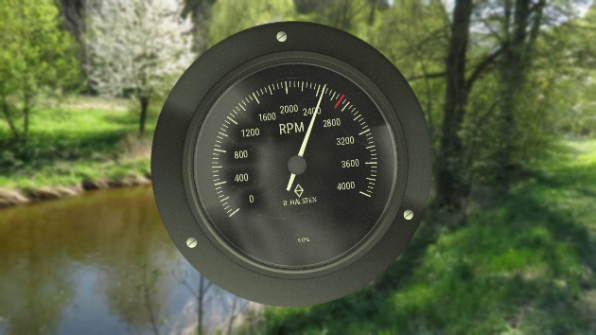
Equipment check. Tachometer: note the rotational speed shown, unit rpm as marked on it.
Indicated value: 2450 rpm
